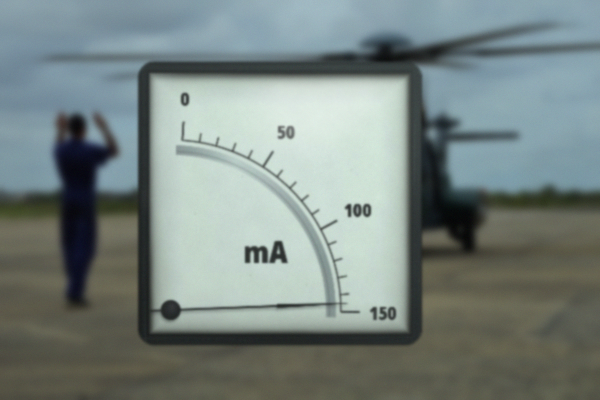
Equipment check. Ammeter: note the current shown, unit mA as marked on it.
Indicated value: 145 mA
